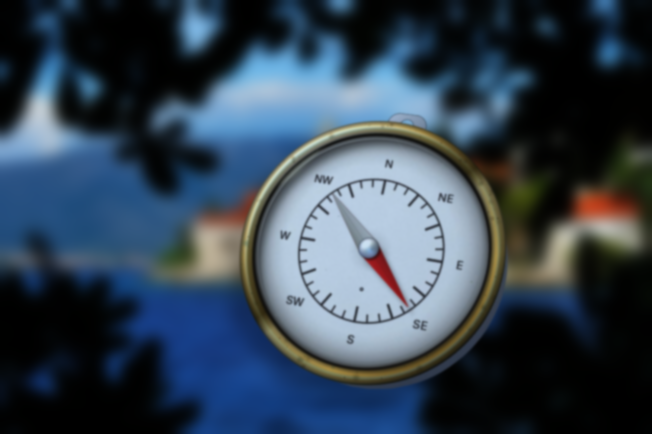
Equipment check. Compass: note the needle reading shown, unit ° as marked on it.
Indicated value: 135 °
